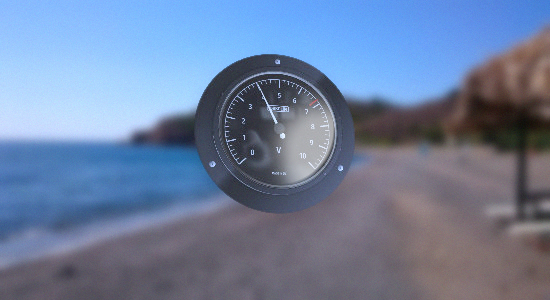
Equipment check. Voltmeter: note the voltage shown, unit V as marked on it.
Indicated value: 4 V
